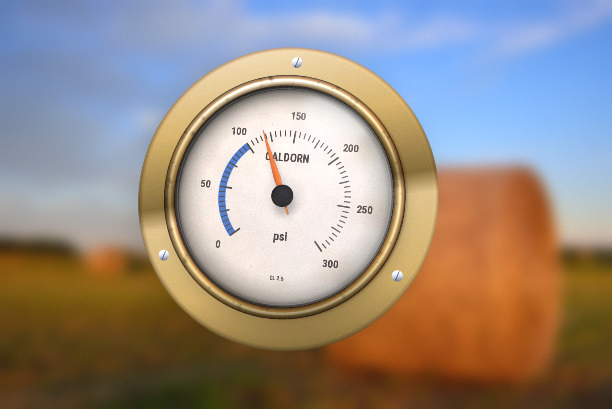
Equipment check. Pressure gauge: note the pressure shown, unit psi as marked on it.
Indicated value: 120 psi
